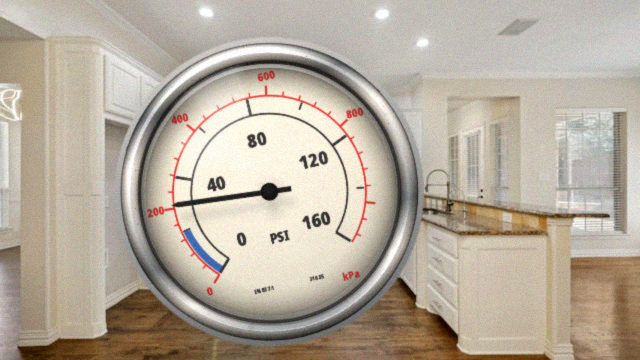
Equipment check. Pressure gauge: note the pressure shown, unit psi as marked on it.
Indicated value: 30 psi
